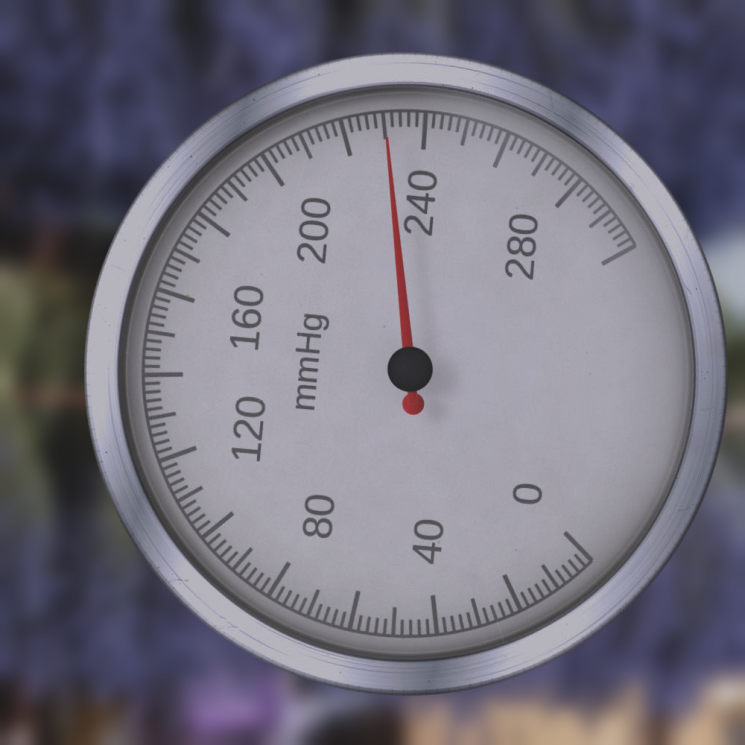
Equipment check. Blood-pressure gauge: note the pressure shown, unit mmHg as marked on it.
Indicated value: 230 mmHg
